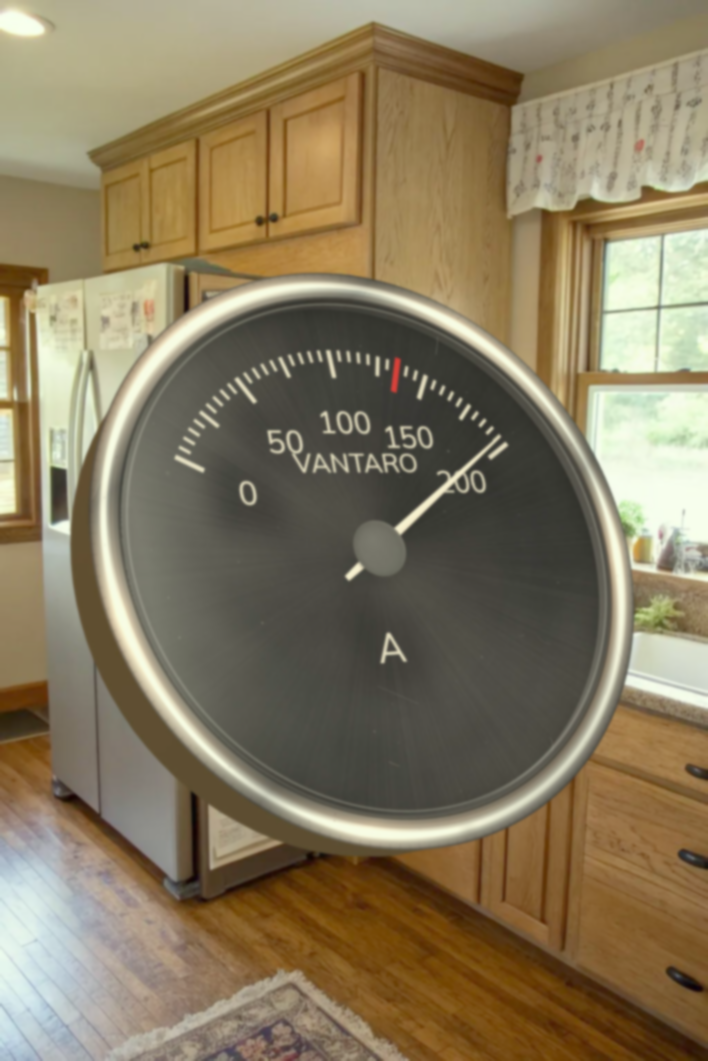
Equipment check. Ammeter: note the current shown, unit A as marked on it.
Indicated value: 195 A
